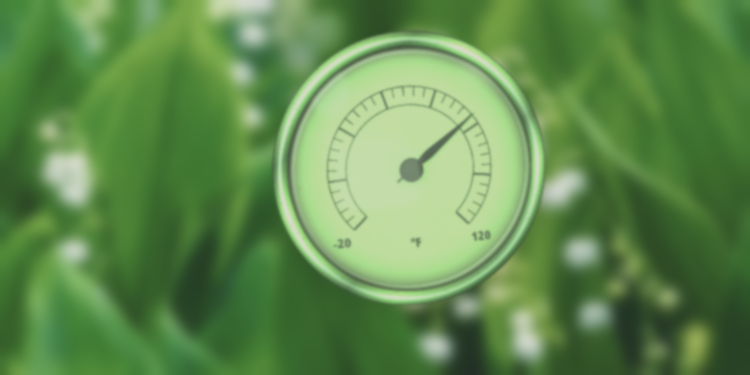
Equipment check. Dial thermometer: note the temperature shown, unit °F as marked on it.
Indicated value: 76 °F
